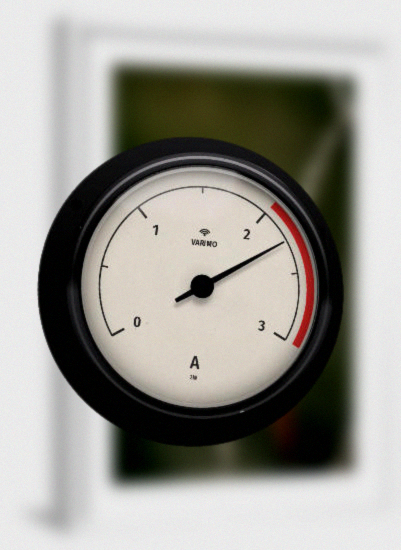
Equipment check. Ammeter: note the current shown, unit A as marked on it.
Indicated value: 2.25 A
